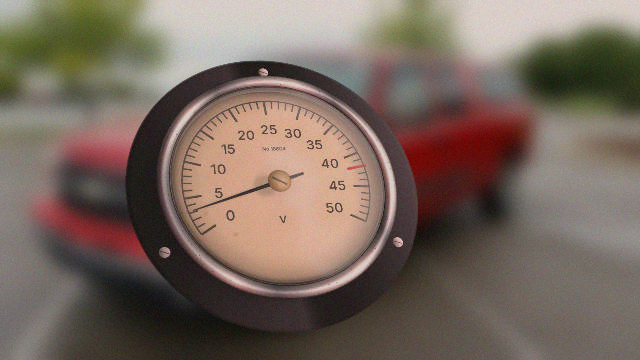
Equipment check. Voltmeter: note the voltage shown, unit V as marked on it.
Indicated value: 3 V
